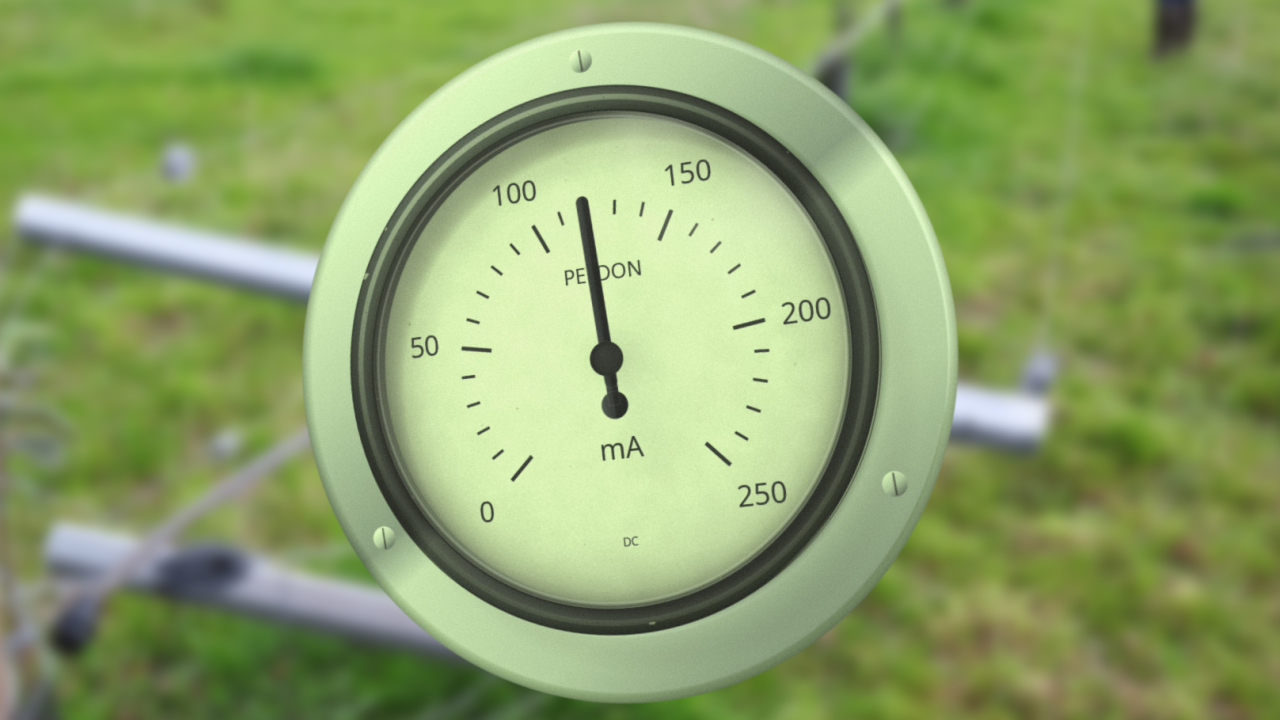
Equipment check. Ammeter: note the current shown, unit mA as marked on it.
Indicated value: 120 mA
